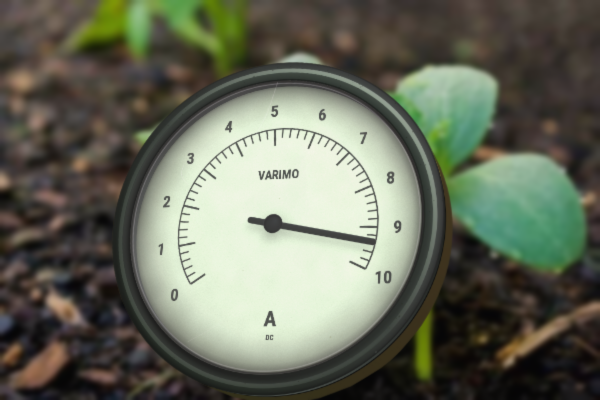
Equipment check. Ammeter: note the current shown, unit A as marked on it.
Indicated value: 9.4 A
